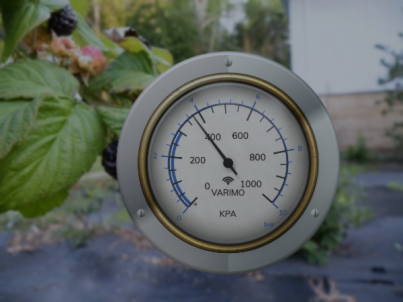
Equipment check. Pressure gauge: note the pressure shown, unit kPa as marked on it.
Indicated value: 375 kPa
